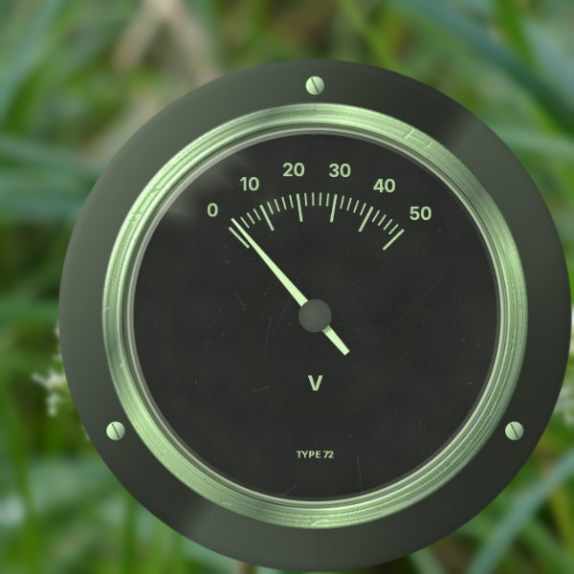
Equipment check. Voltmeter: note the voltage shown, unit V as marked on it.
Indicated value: 2 V
